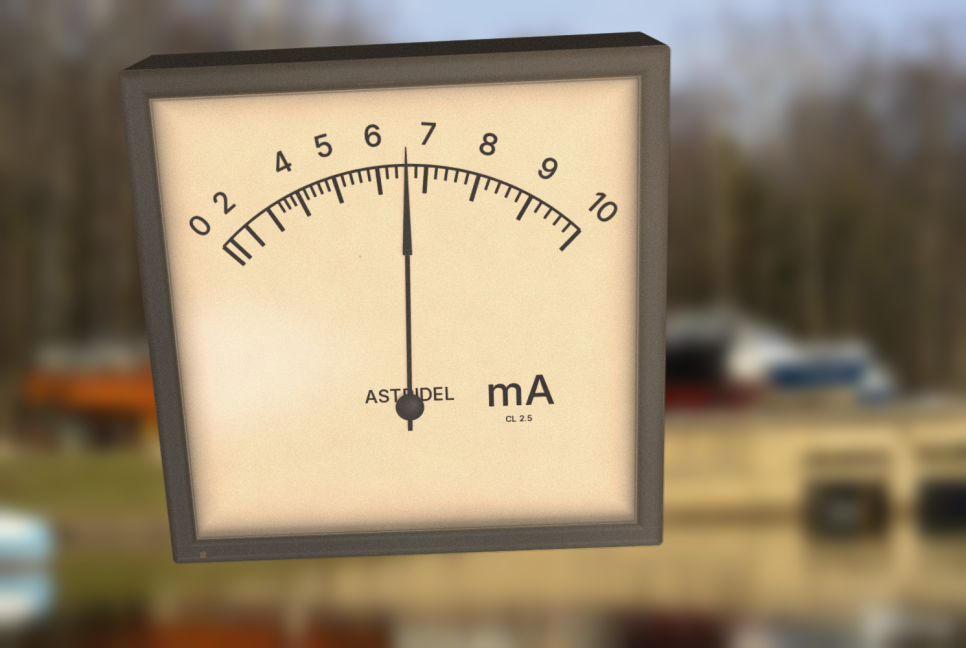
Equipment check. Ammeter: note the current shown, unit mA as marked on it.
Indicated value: 6.6 mA
